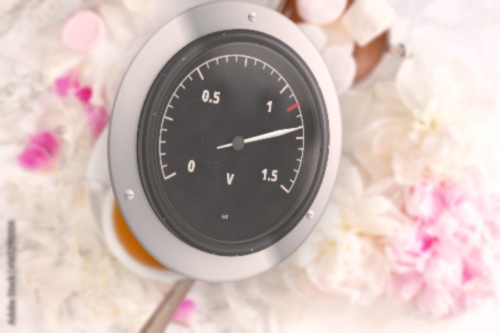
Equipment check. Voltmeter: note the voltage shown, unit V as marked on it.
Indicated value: 1.2 V
